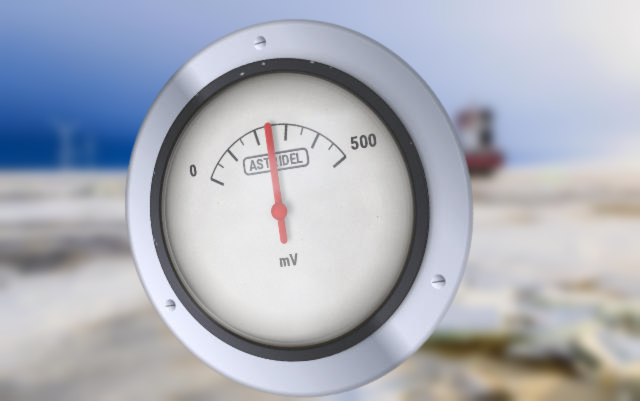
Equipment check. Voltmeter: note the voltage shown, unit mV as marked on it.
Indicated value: 250 mV
